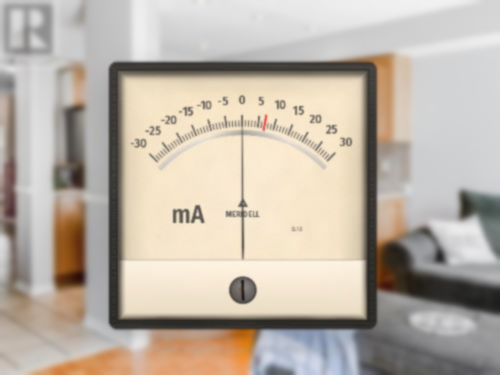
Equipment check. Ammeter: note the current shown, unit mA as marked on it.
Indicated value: 0 mA
